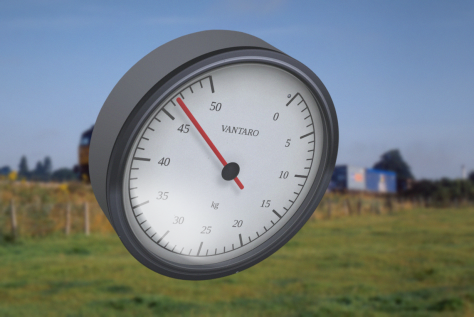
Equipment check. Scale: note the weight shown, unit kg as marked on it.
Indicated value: 46.5 kg
